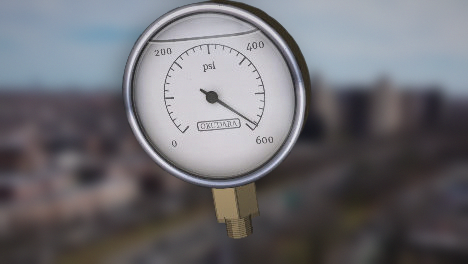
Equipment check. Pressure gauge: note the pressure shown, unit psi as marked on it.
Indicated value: 580 psi
